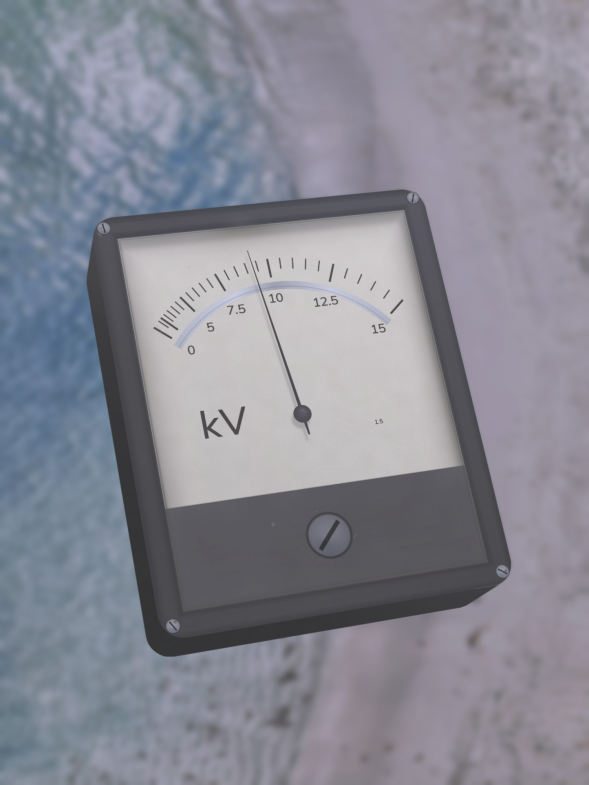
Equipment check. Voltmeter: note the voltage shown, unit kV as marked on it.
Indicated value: 9.25 kV
